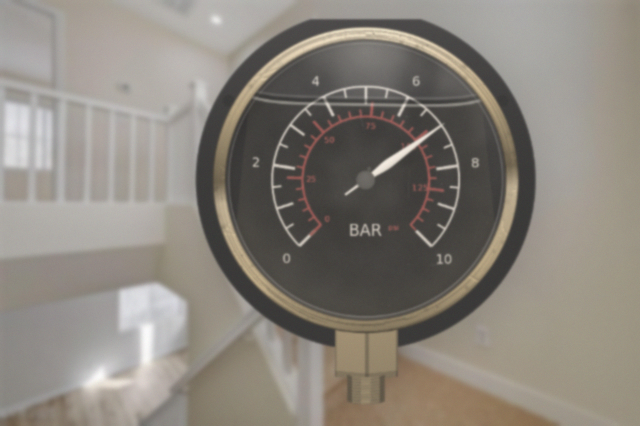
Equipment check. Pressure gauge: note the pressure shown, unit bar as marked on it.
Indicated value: 7 bar
